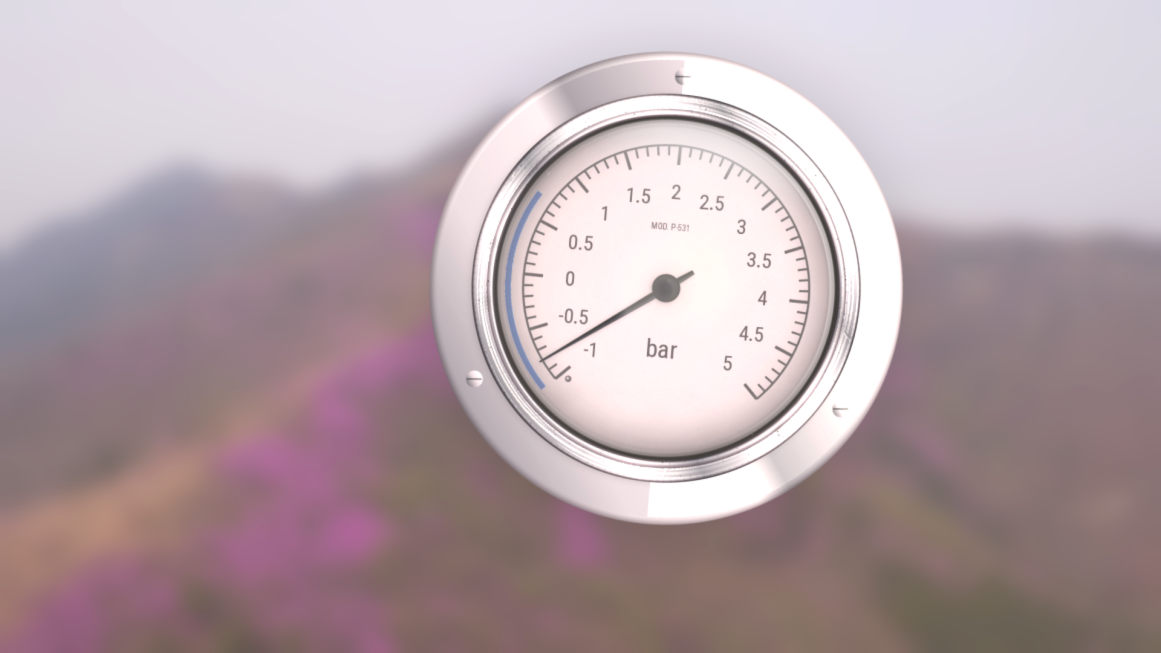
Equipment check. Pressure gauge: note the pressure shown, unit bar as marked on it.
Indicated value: -0.8 bar
